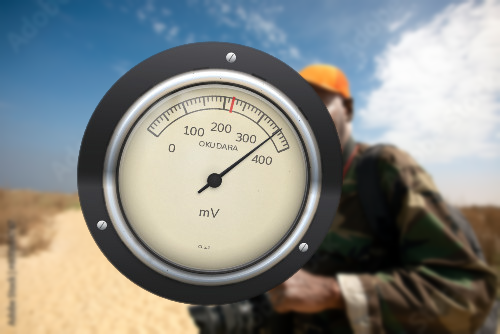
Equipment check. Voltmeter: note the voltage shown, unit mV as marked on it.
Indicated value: 350 mV
